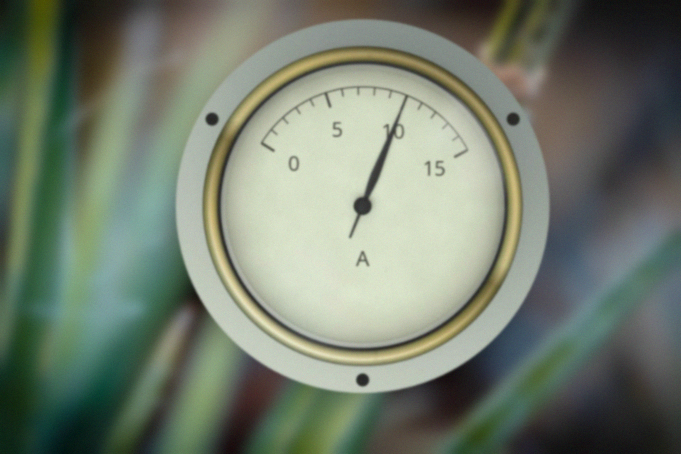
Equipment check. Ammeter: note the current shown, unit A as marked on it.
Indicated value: 10 A
